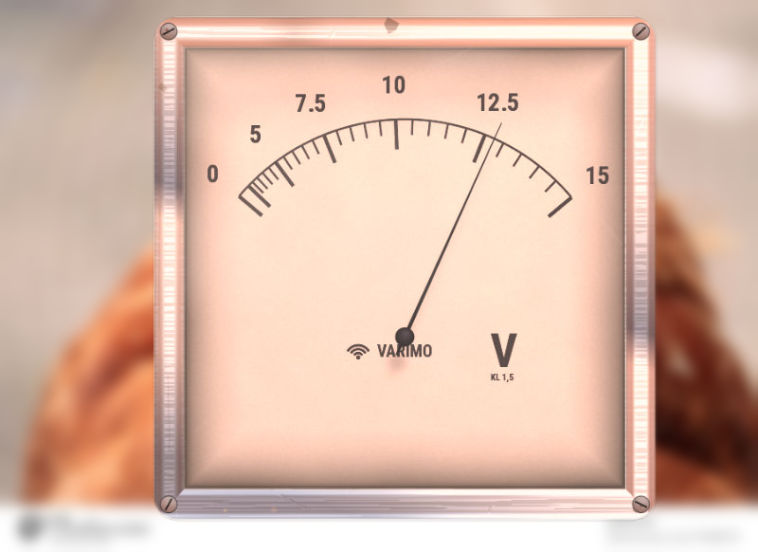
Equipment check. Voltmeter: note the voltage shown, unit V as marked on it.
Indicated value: 12.75 V
